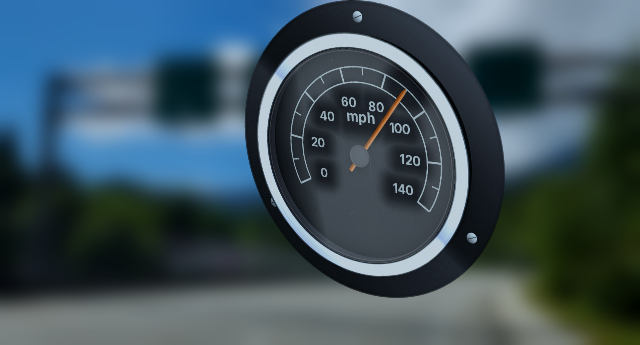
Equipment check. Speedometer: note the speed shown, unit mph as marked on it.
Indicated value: 90 mph
